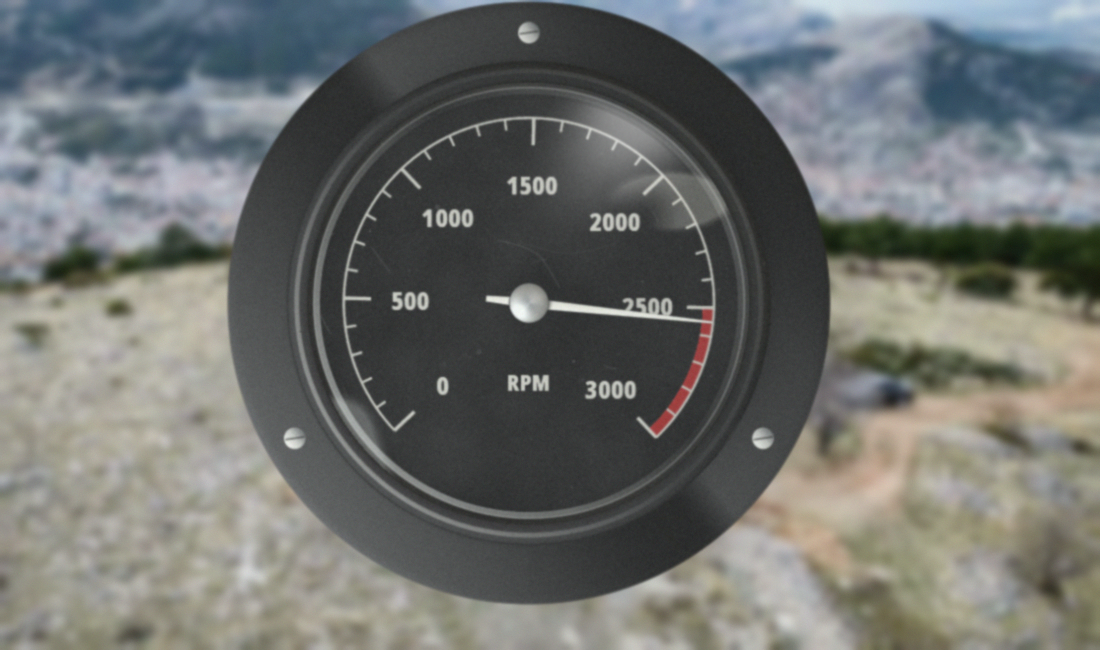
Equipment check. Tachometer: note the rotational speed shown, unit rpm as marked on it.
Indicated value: 2550 rpm
